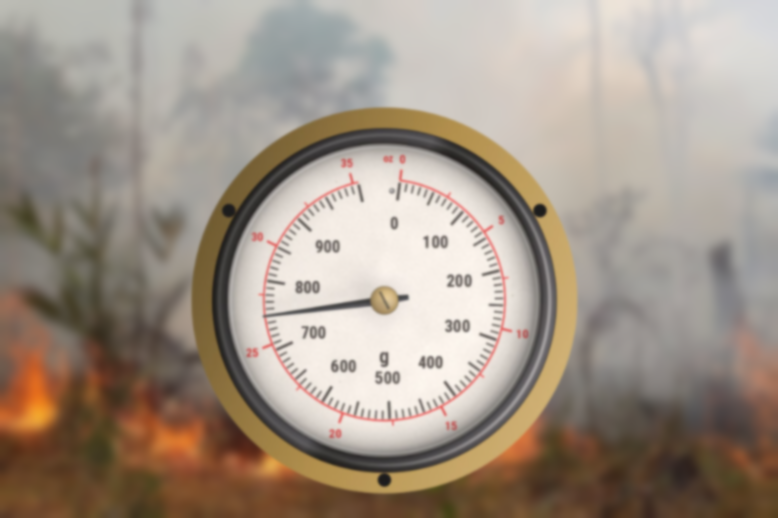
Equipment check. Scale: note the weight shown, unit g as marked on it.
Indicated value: 750 g
